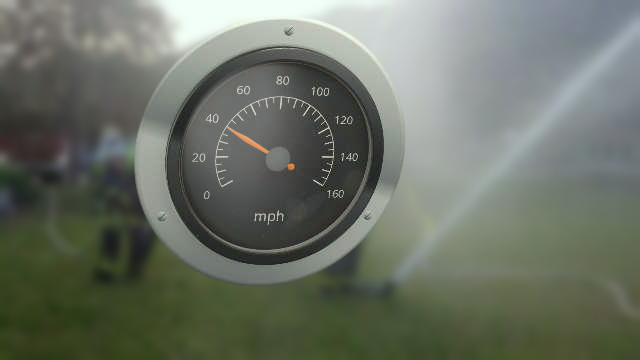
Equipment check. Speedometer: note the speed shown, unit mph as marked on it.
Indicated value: 40 mph
